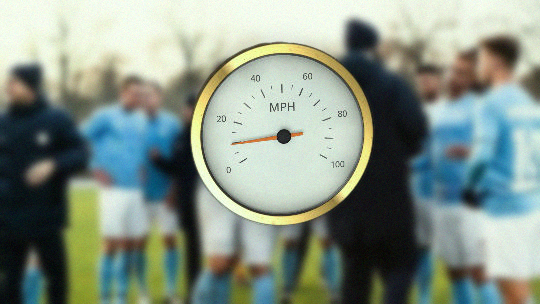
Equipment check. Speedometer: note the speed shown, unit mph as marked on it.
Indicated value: 10 mph
